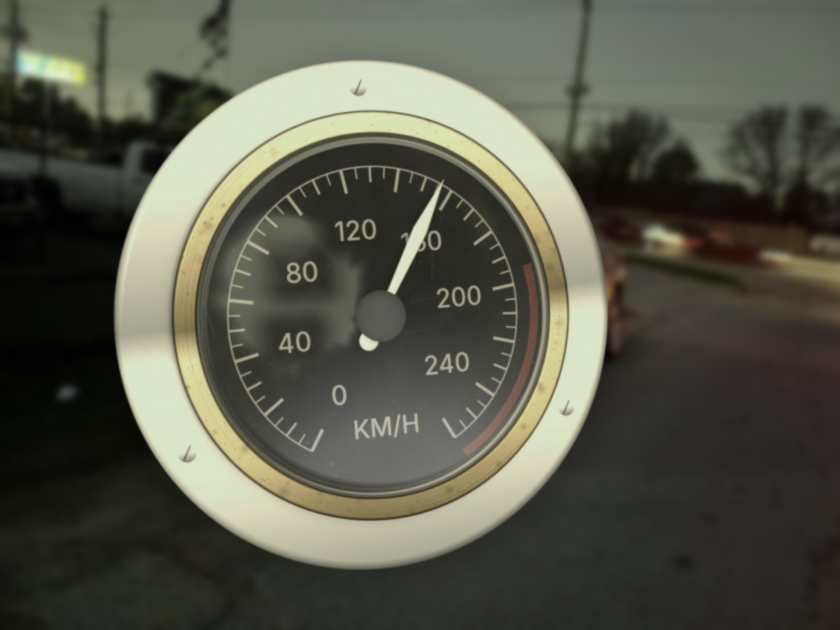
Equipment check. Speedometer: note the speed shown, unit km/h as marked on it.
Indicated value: 155 km/h
